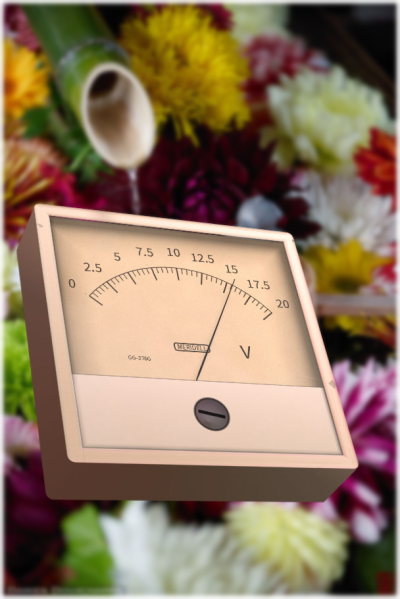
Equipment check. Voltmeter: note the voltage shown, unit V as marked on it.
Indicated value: 15.5 V
